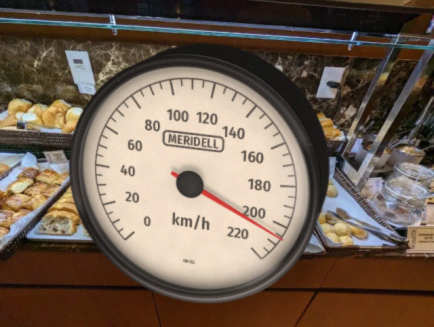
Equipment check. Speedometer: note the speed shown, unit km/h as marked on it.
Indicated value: 205 km/h
